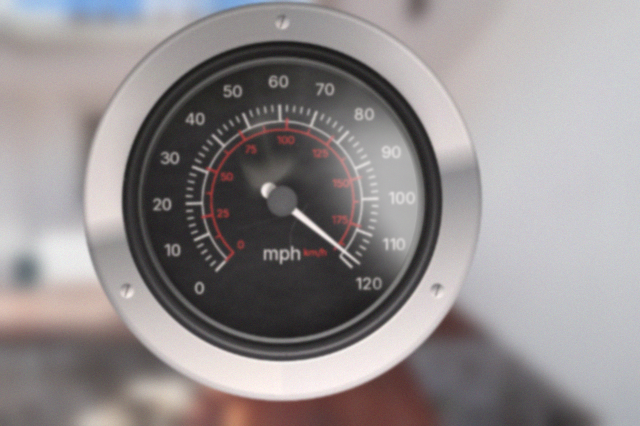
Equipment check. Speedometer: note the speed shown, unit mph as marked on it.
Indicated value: 118 mph
